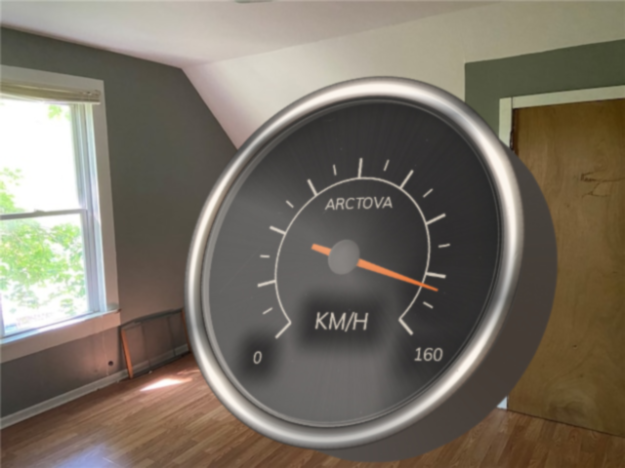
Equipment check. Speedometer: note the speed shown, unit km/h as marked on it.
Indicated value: 145 km/h
